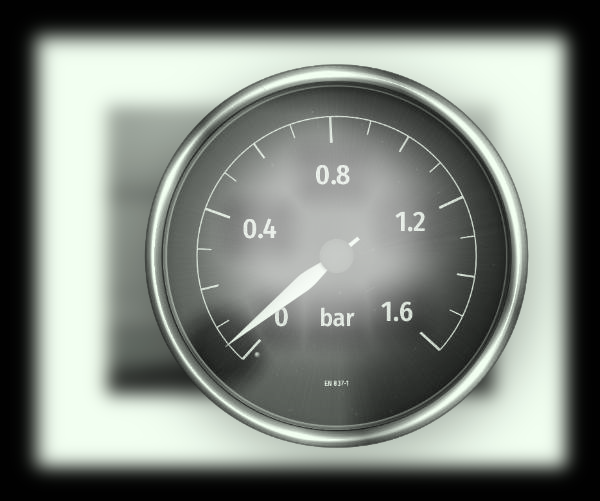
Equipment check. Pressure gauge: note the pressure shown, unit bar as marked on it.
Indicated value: 0.05 bar
